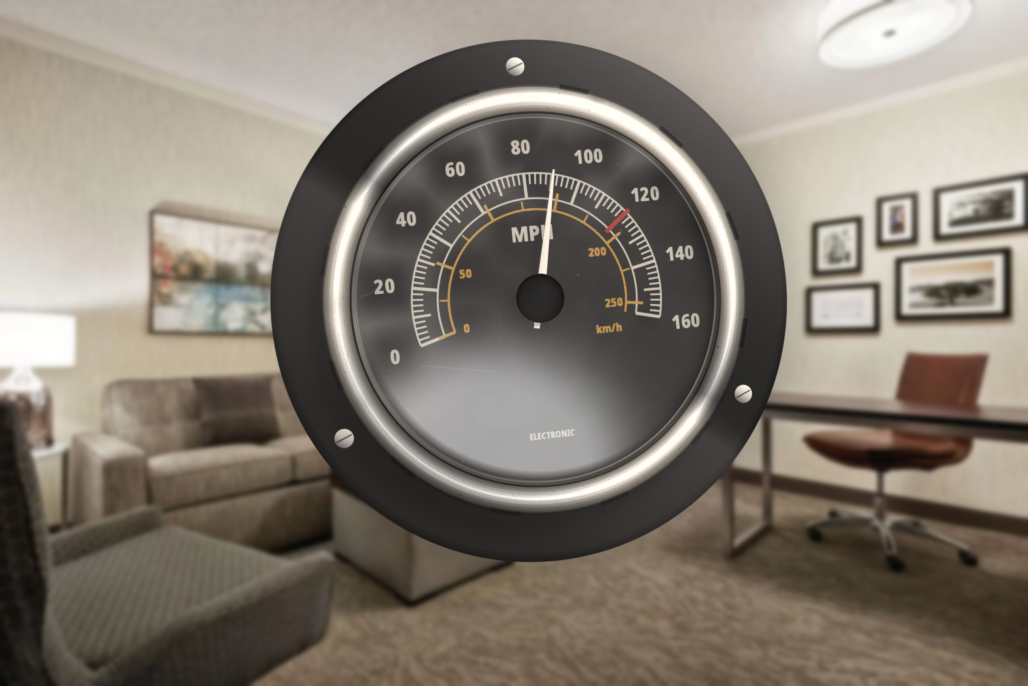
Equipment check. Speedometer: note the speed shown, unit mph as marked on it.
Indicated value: 90 mph
